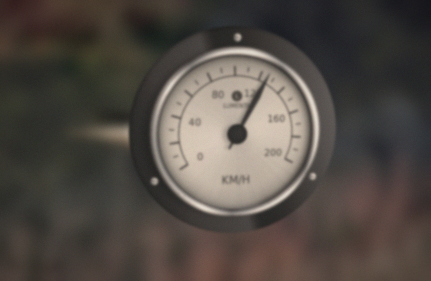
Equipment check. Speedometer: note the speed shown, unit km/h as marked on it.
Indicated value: 125 km/h
